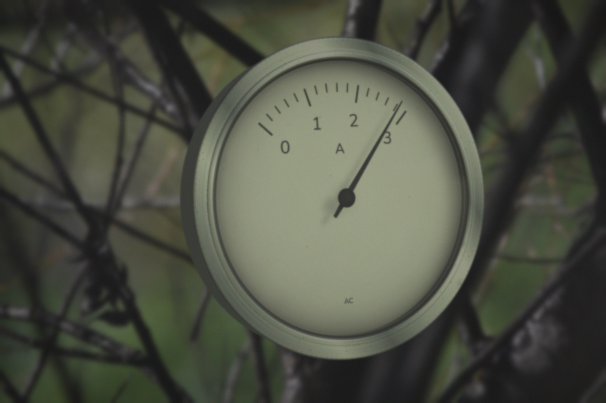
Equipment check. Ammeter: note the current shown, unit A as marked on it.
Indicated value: 2.8 A
